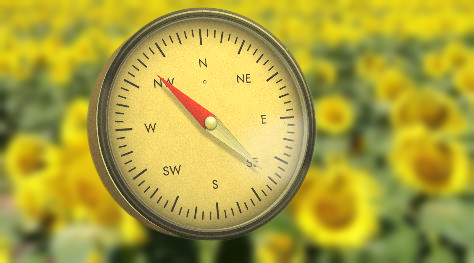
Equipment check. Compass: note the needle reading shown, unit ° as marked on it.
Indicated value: 315 °
